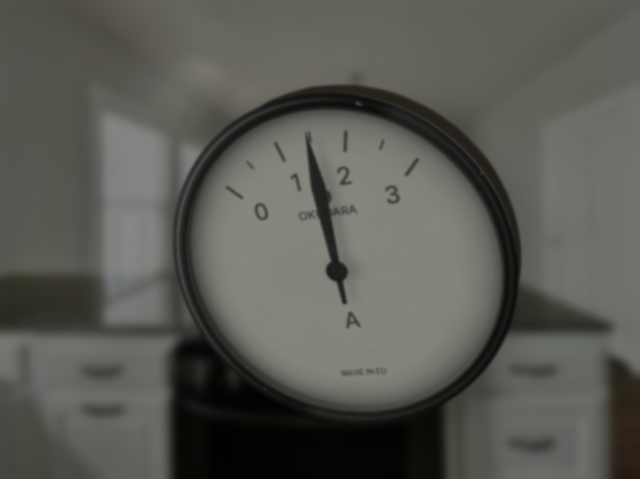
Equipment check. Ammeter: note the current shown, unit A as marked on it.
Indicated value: 1.5 A
